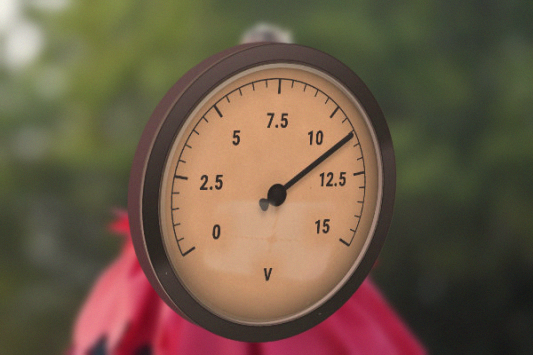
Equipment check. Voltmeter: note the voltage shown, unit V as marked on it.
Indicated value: 11 V
